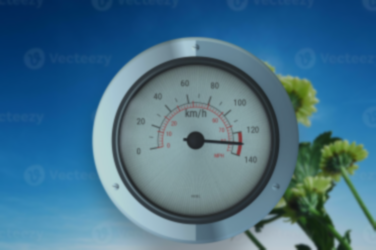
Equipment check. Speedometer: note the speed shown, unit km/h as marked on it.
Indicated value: 130 km/h
